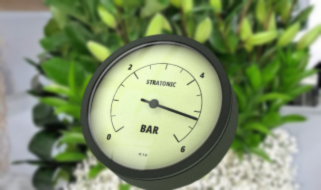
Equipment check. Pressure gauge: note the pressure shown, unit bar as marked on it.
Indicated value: 5.25 bar
